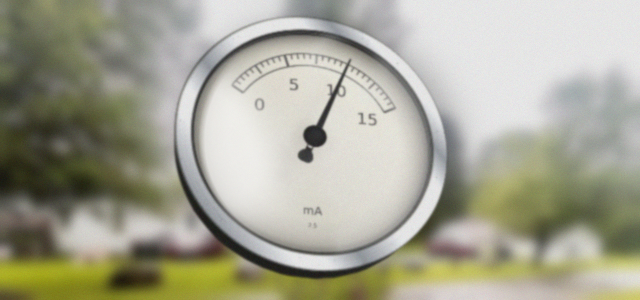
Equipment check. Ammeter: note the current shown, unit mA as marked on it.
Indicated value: 10 mA
